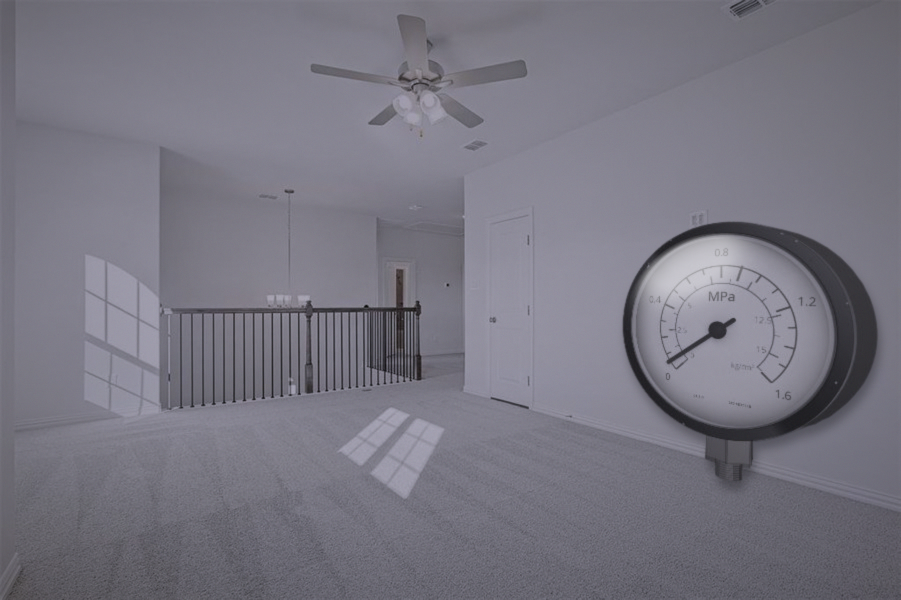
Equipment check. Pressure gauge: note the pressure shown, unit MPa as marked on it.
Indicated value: 0.05 MPa
